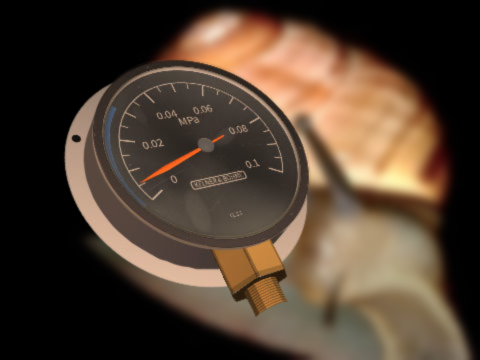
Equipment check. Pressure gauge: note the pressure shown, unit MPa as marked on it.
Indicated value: 0.005 MPa
